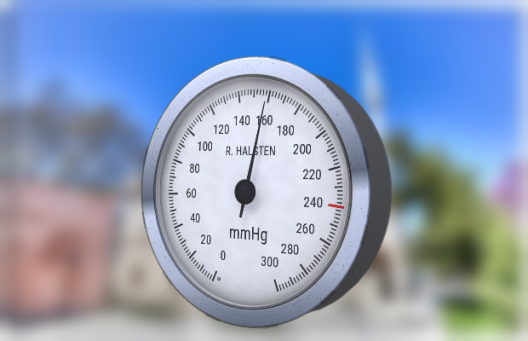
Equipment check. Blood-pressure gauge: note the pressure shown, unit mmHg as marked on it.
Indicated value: 160 mmHg
